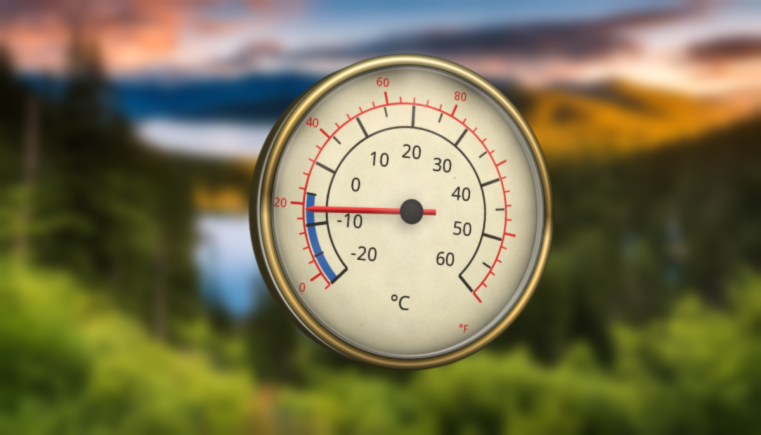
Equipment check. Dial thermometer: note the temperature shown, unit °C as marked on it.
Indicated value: -7.5 °C
